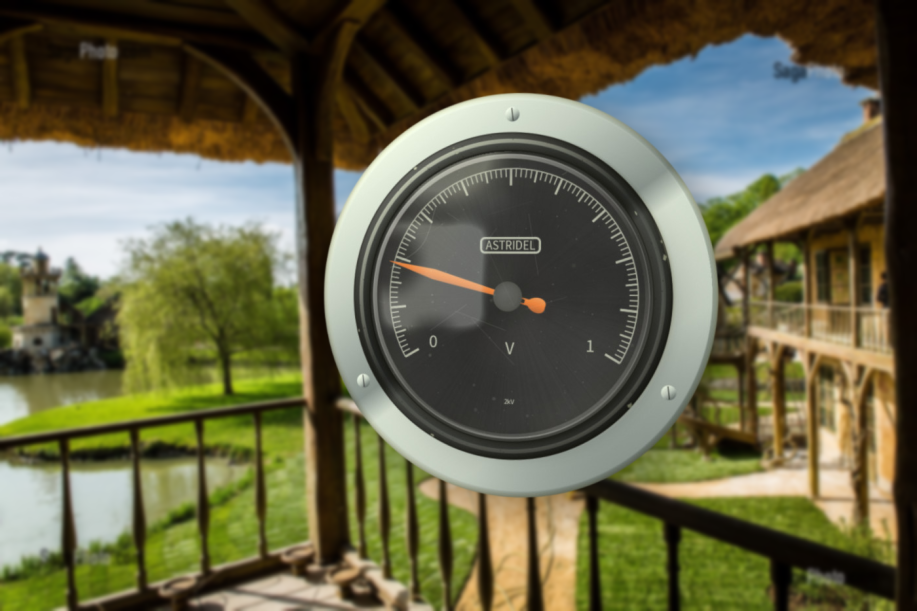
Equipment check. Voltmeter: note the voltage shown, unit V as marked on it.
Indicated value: 0.19 V
